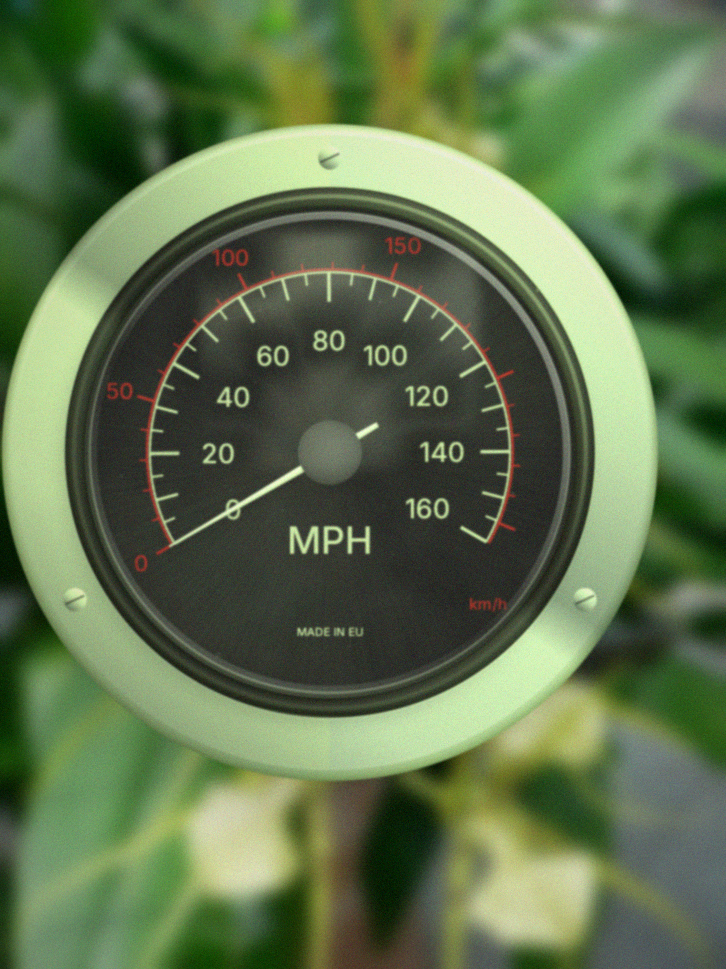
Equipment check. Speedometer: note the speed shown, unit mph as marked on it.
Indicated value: 0 mph
